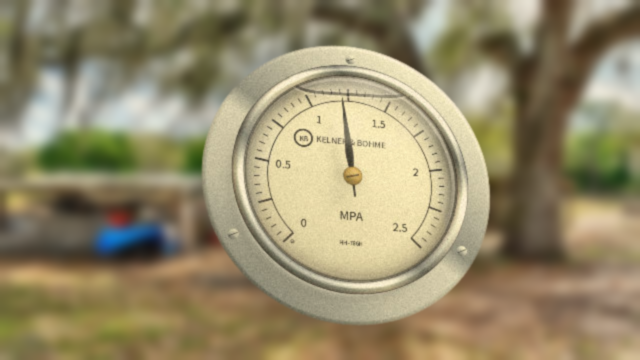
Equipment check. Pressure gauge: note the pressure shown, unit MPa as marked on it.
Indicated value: 1.2 MPa
